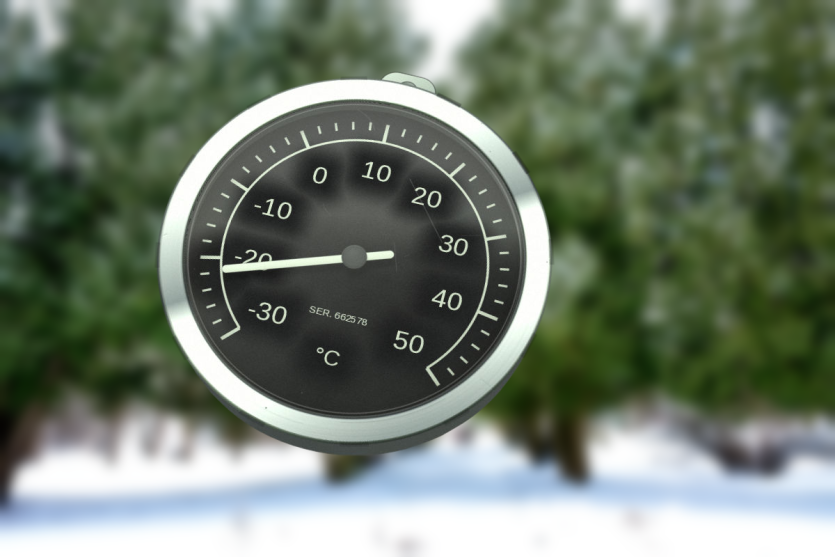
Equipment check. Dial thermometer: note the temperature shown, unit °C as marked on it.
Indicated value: -22 °C
